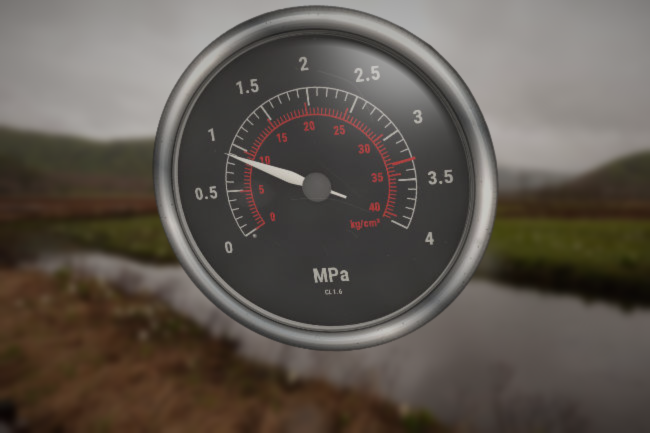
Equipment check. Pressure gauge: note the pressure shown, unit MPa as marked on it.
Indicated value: 0.9 MPa
